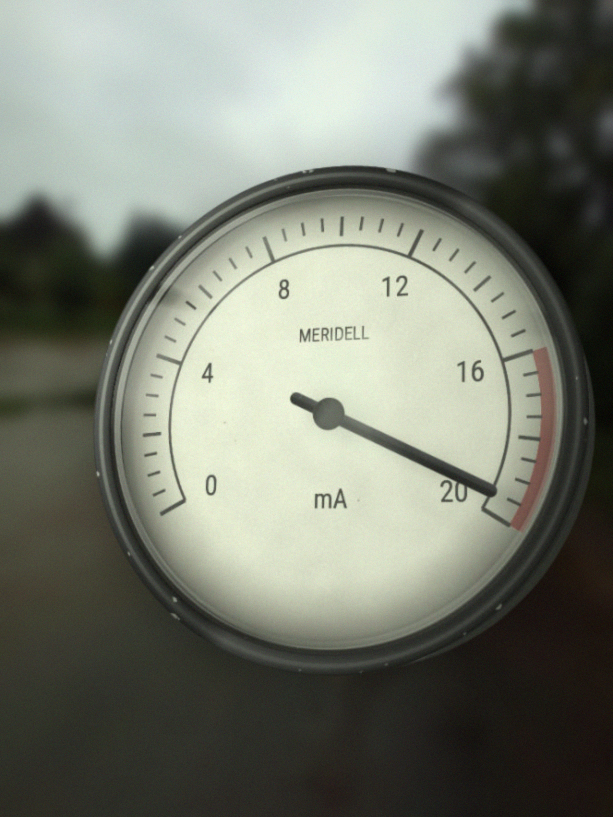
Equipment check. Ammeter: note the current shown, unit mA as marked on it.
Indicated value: 19.5 mA
